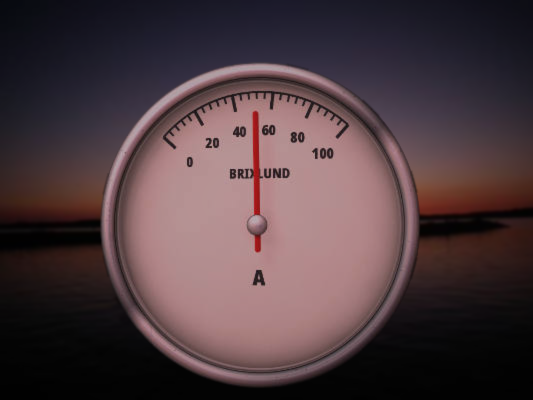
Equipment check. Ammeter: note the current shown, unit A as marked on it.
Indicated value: 52 A
